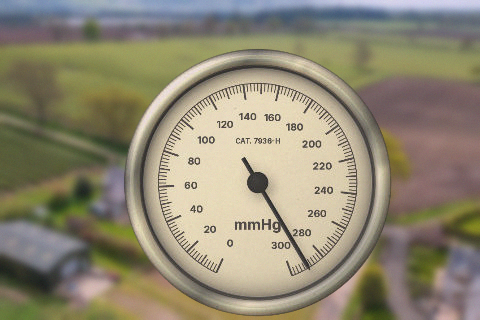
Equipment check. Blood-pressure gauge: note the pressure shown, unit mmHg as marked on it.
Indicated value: 290 mmHg
